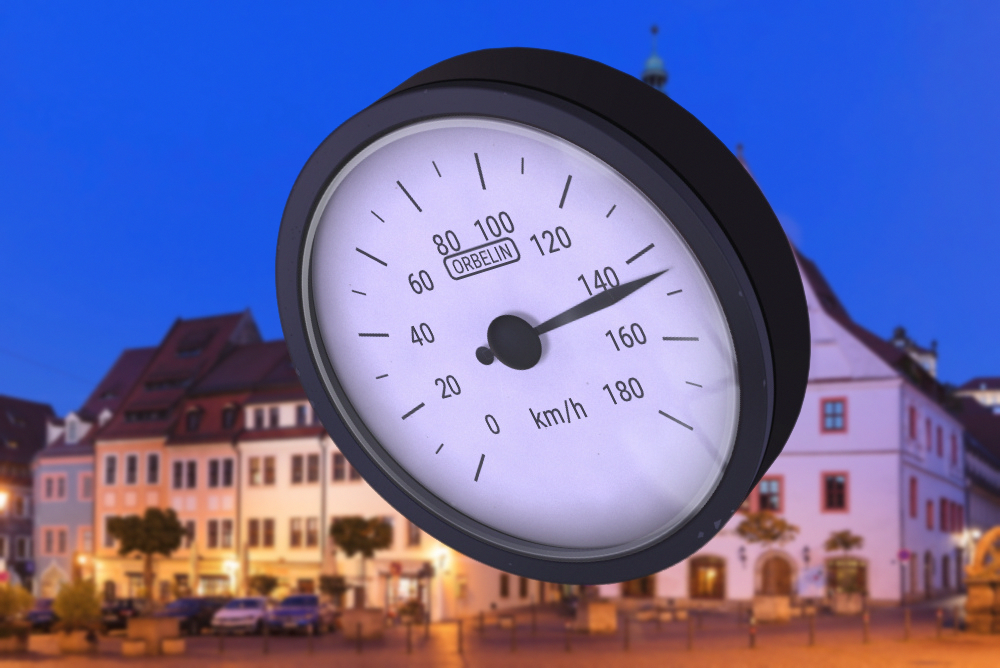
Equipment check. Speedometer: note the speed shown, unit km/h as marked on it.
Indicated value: 145 km/h
